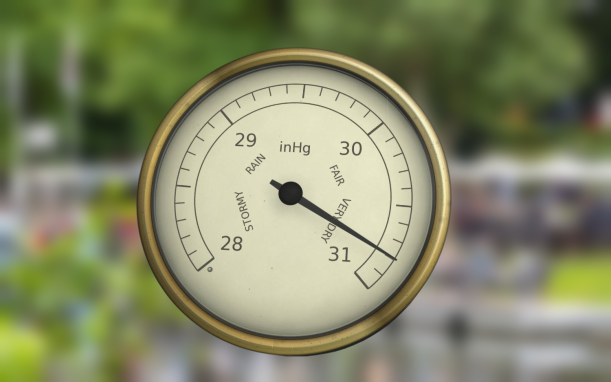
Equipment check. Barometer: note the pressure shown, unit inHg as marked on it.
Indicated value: 30.8 inHg
